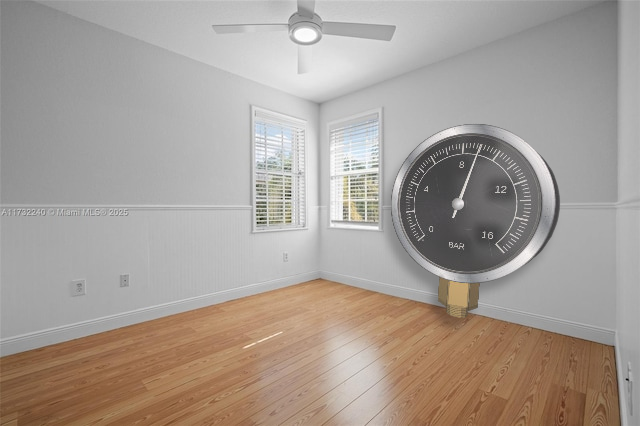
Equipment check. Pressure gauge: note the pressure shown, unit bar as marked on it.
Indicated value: 9 bar
